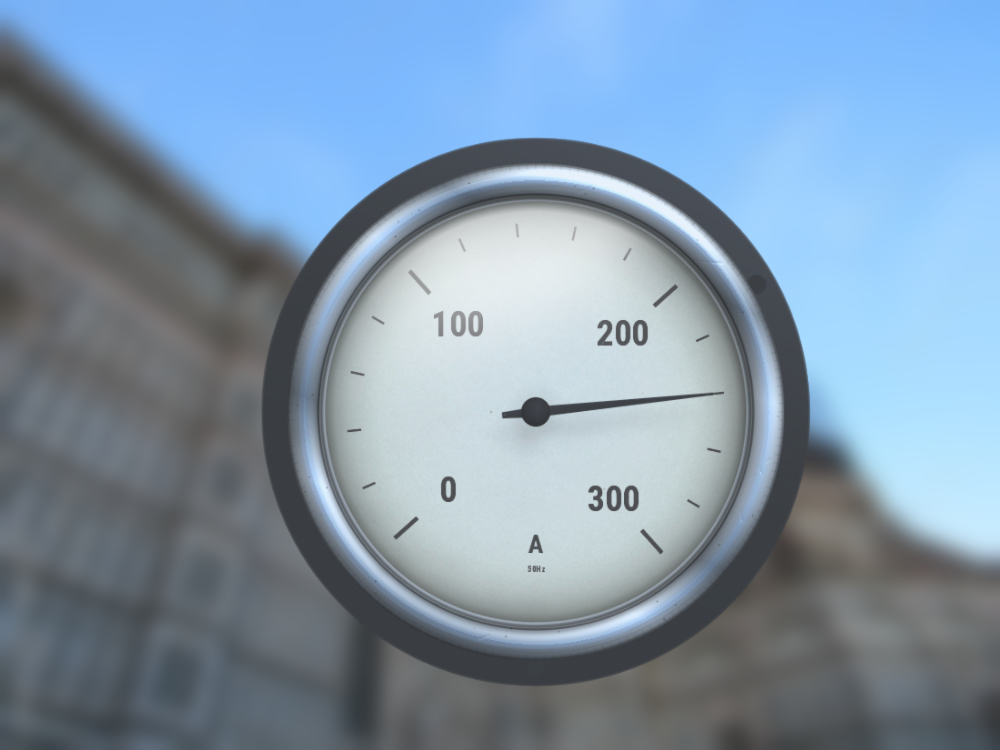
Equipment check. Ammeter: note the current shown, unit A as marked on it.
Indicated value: 240 A
